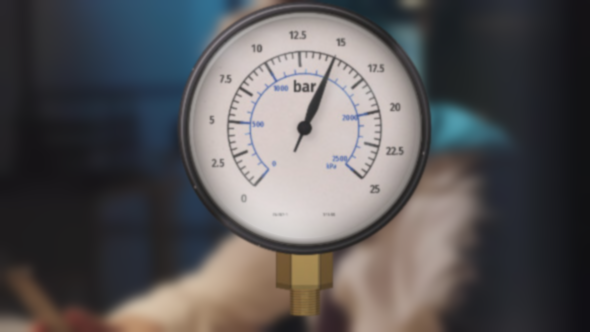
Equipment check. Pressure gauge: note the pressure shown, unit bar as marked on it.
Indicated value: 15 bar
